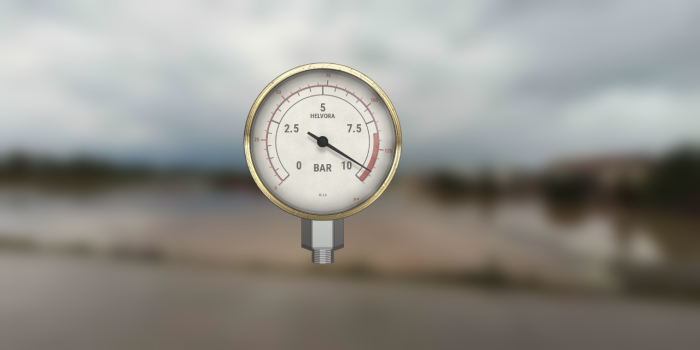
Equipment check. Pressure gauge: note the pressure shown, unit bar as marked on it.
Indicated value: 9.5 bar
